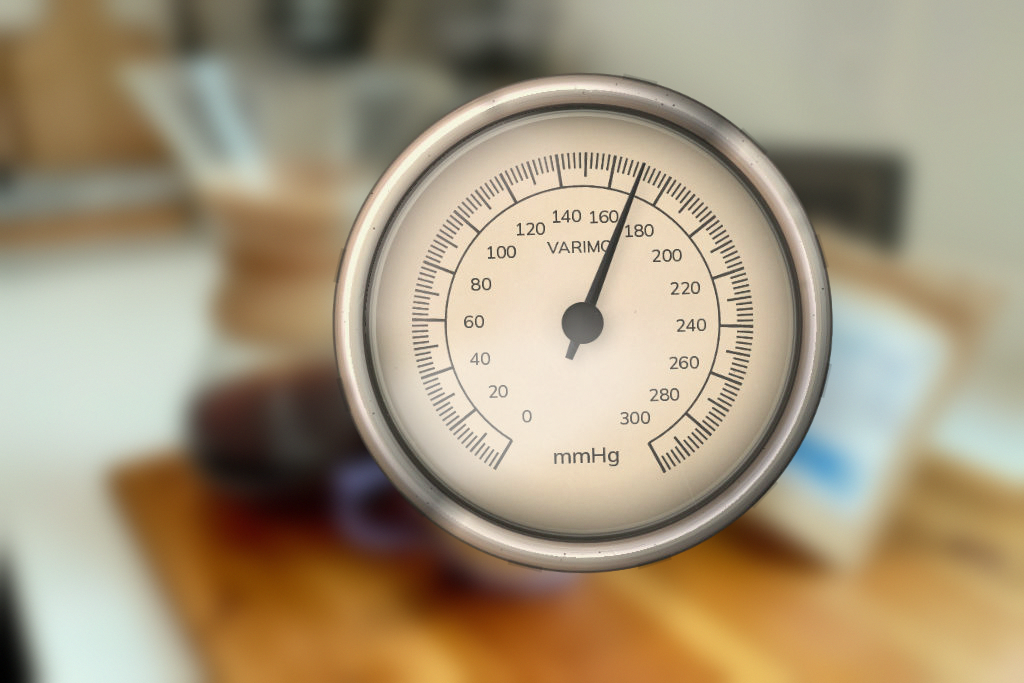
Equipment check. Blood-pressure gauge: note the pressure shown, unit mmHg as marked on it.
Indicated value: 170 mmHg
